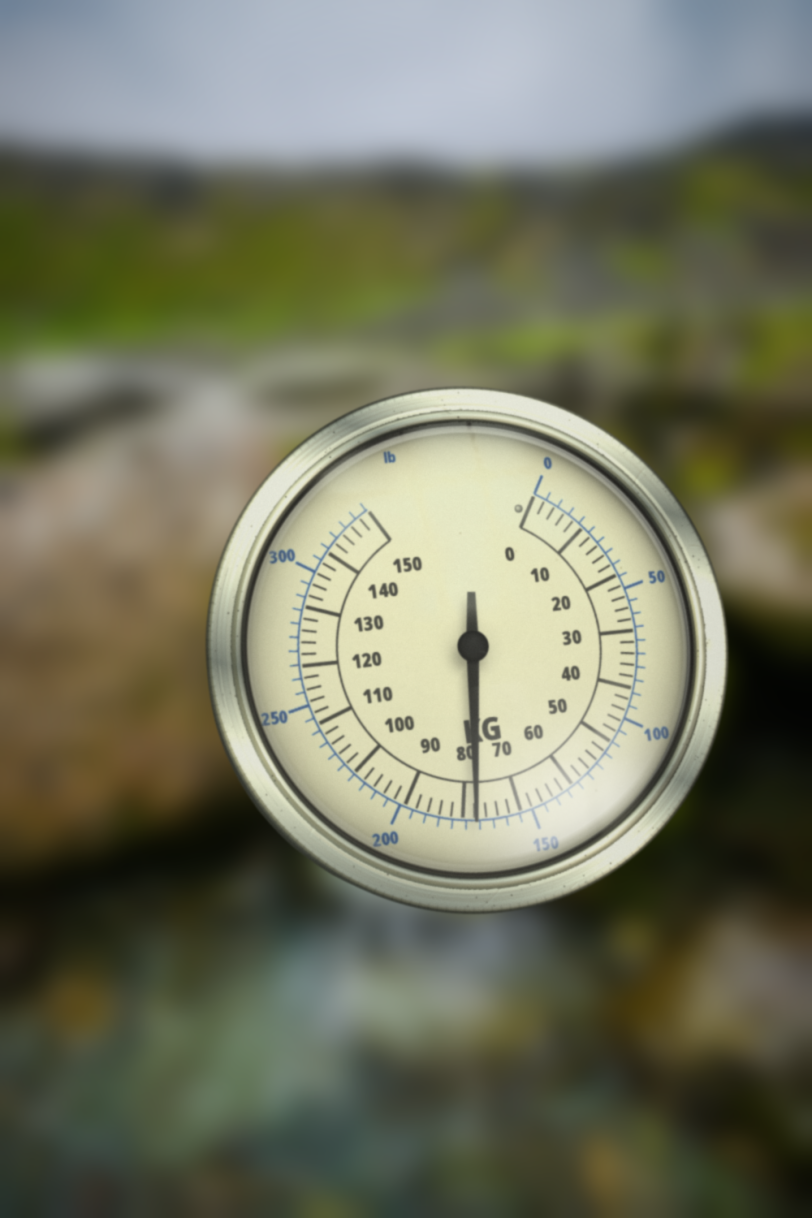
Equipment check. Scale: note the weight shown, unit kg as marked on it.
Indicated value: 78 kg
